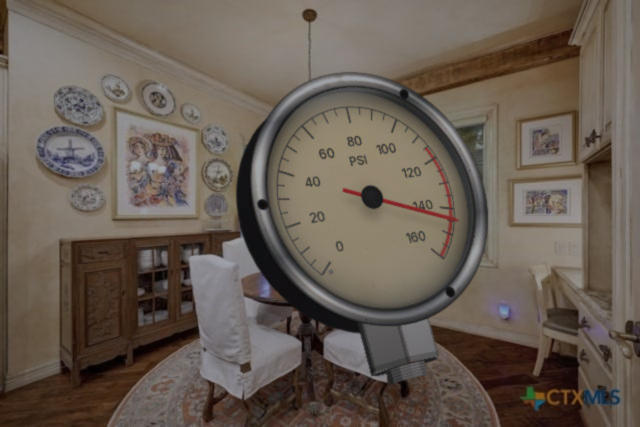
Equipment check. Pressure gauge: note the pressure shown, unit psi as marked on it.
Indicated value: 145 psi
